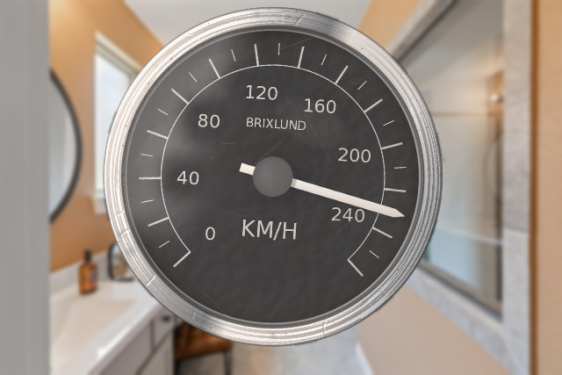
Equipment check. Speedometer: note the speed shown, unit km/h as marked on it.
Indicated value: 230 km/h
